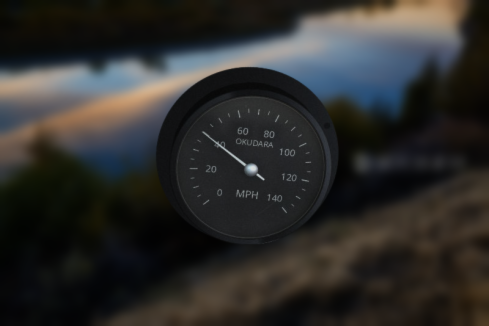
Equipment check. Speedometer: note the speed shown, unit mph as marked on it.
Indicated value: 40 mph
